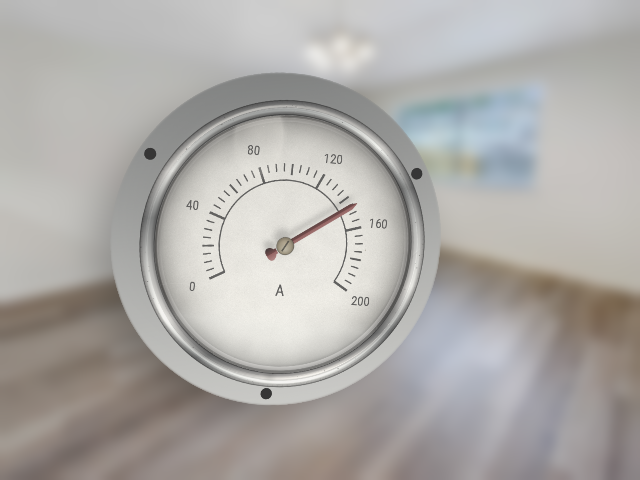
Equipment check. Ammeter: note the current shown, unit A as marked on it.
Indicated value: 145 A
